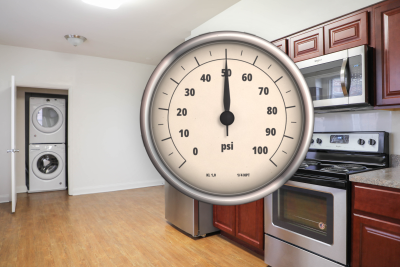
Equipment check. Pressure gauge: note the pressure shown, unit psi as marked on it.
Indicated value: 50 psi
